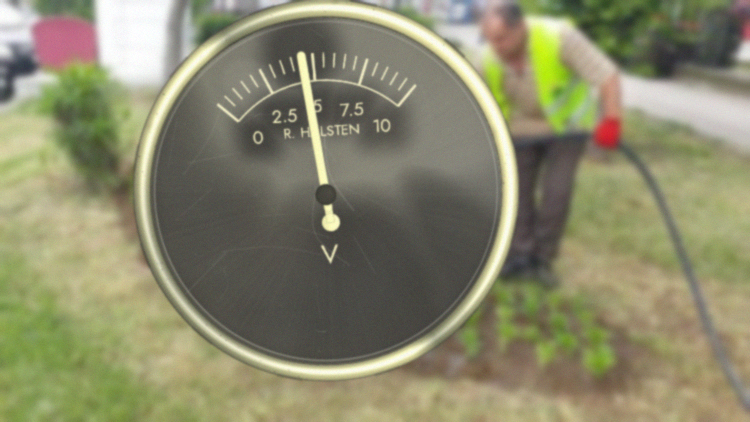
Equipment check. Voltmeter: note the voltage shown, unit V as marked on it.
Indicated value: 4.5 V
